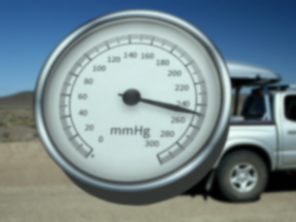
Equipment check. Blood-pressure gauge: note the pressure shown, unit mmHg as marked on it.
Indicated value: 250 mmHg
